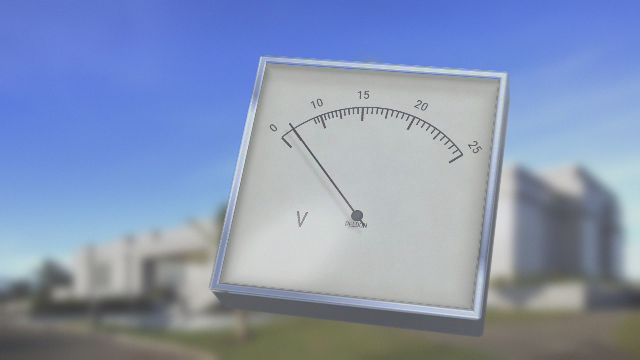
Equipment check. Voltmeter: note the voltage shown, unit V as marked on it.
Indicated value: 5 V
